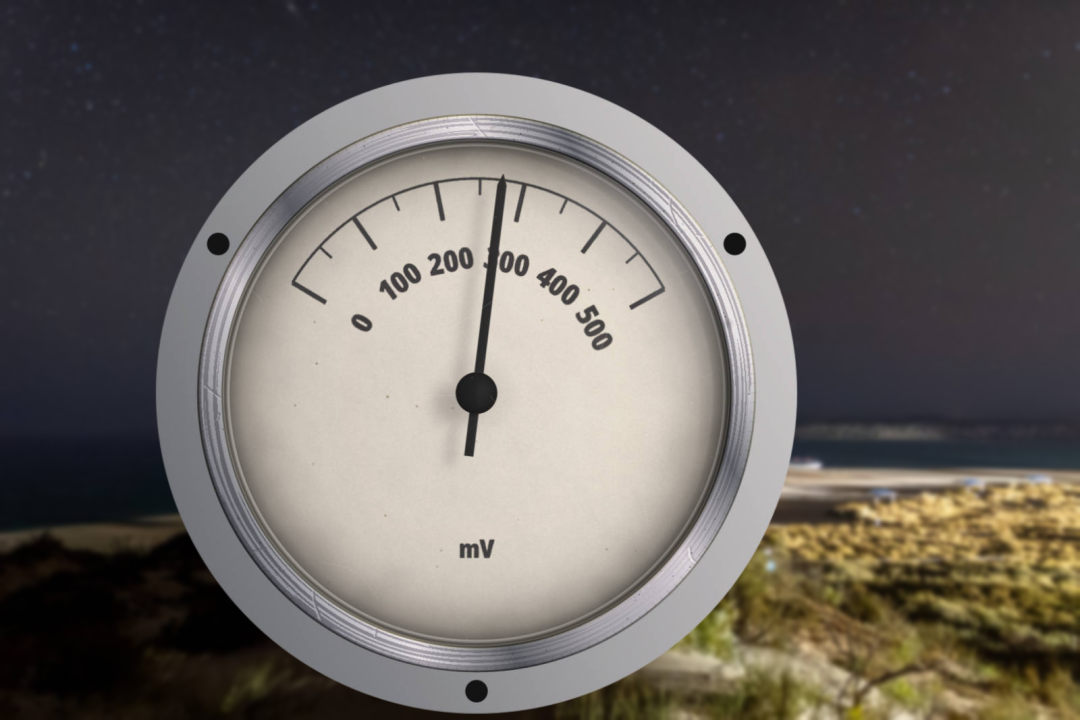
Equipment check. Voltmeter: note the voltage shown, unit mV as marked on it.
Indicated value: 275 mV
